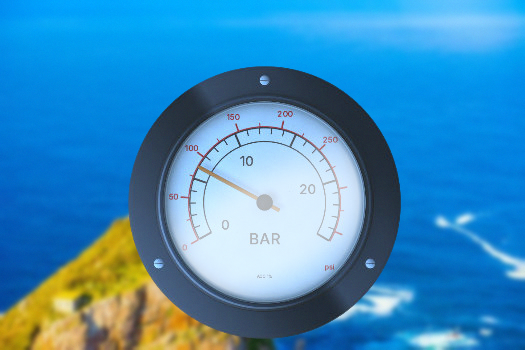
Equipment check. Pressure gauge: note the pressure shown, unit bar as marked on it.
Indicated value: 6 bar
